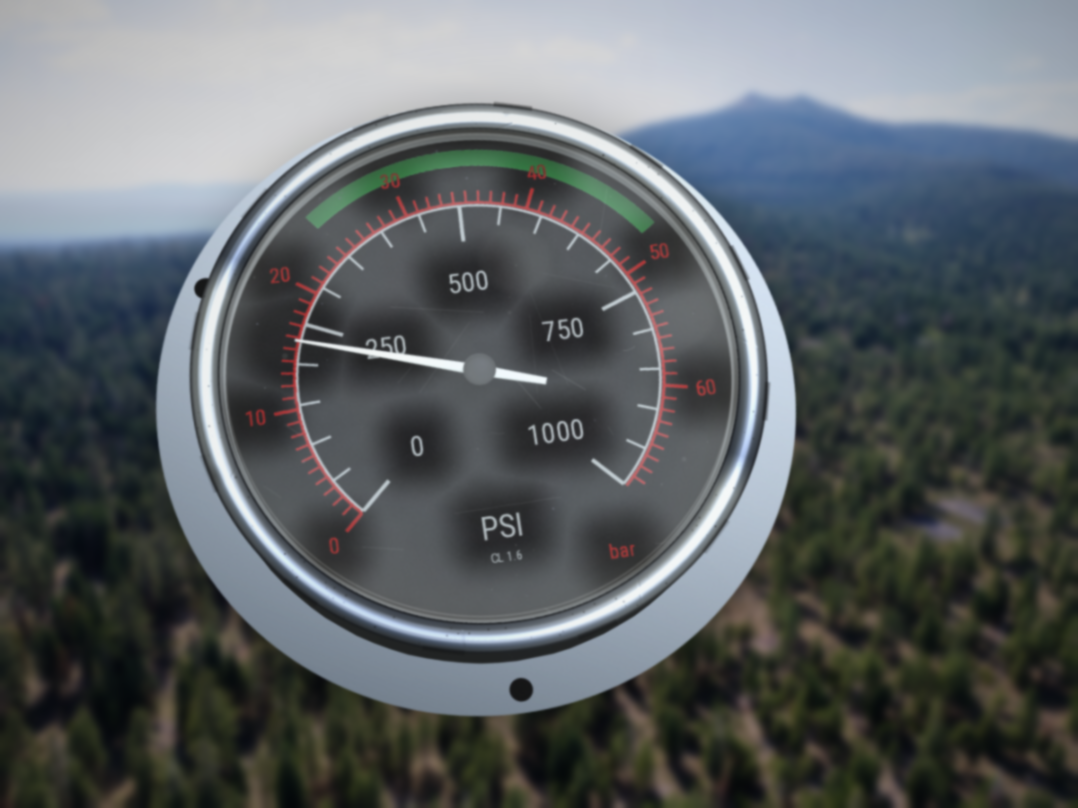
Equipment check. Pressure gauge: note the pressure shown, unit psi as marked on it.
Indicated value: 225 psi
